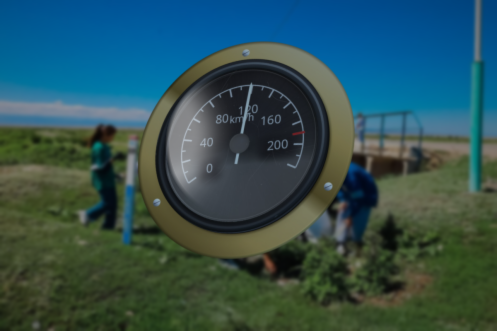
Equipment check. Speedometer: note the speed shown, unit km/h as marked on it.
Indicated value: 120 km/h
